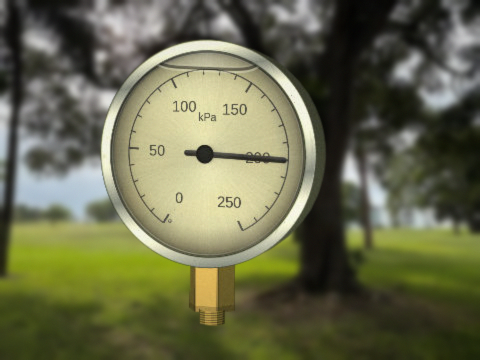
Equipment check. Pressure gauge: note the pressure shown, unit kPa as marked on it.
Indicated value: 200 kPa
